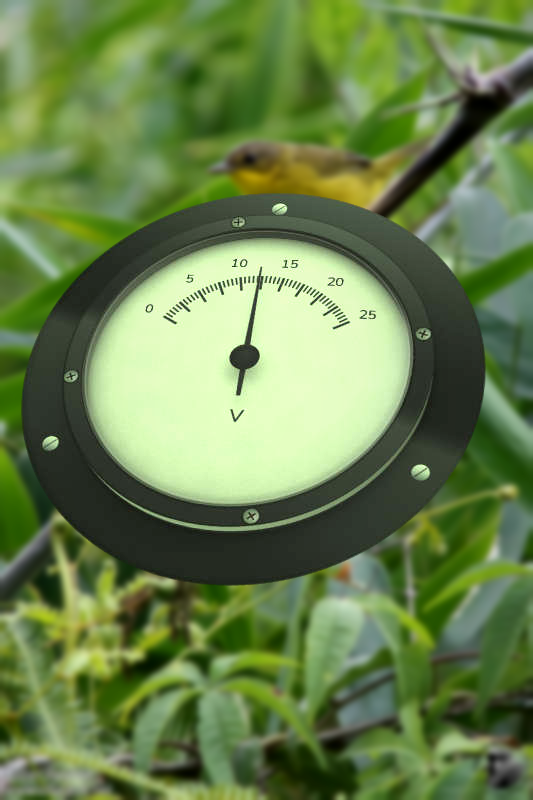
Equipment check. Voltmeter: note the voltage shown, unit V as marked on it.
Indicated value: 12.5 V
